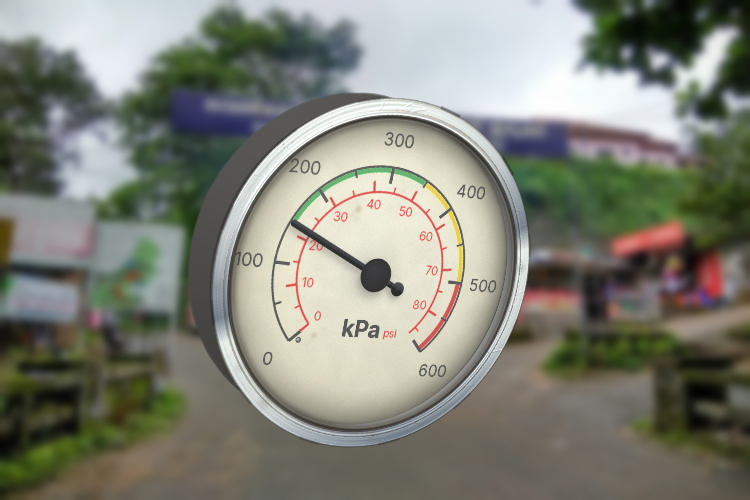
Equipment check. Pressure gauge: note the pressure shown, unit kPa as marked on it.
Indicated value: 150 kPa
